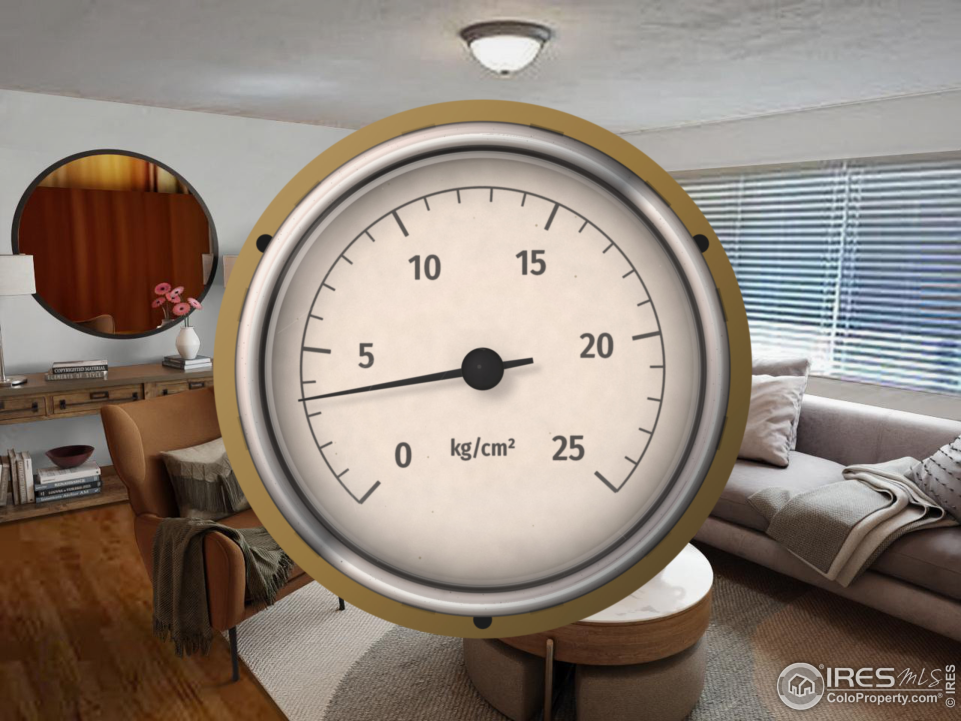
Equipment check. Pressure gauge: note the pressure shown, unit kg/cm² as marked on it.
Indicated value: 3.5 kg/cm²
